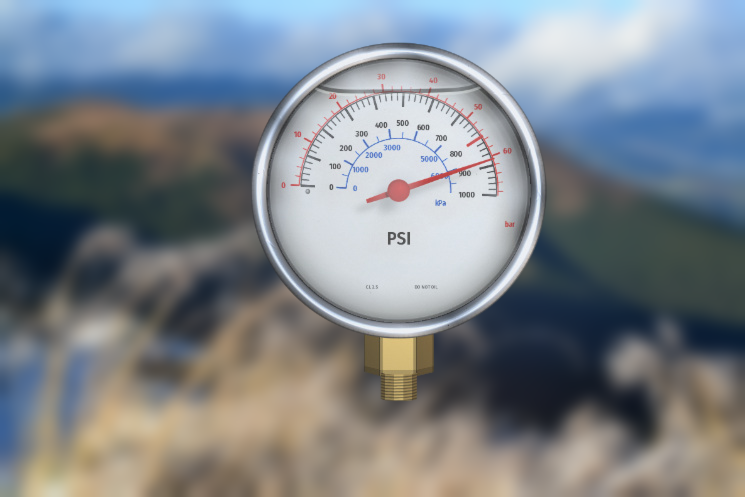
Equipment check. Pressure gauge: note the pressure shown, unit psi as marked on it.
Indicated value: 880 psi
